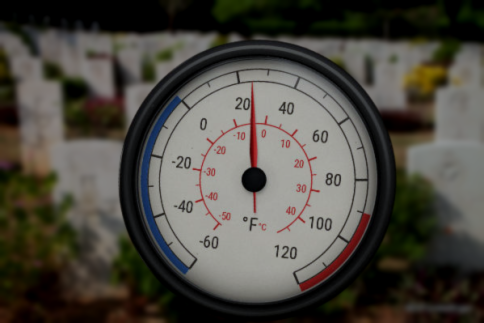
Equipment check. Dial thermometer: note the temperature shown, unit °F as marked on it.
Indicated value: 25 °F
